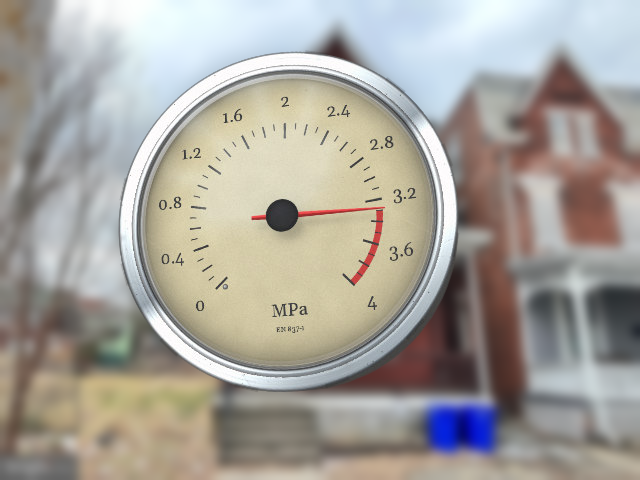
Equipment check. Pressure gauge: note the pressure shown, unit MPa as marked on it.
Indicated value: 3.3 MPa
